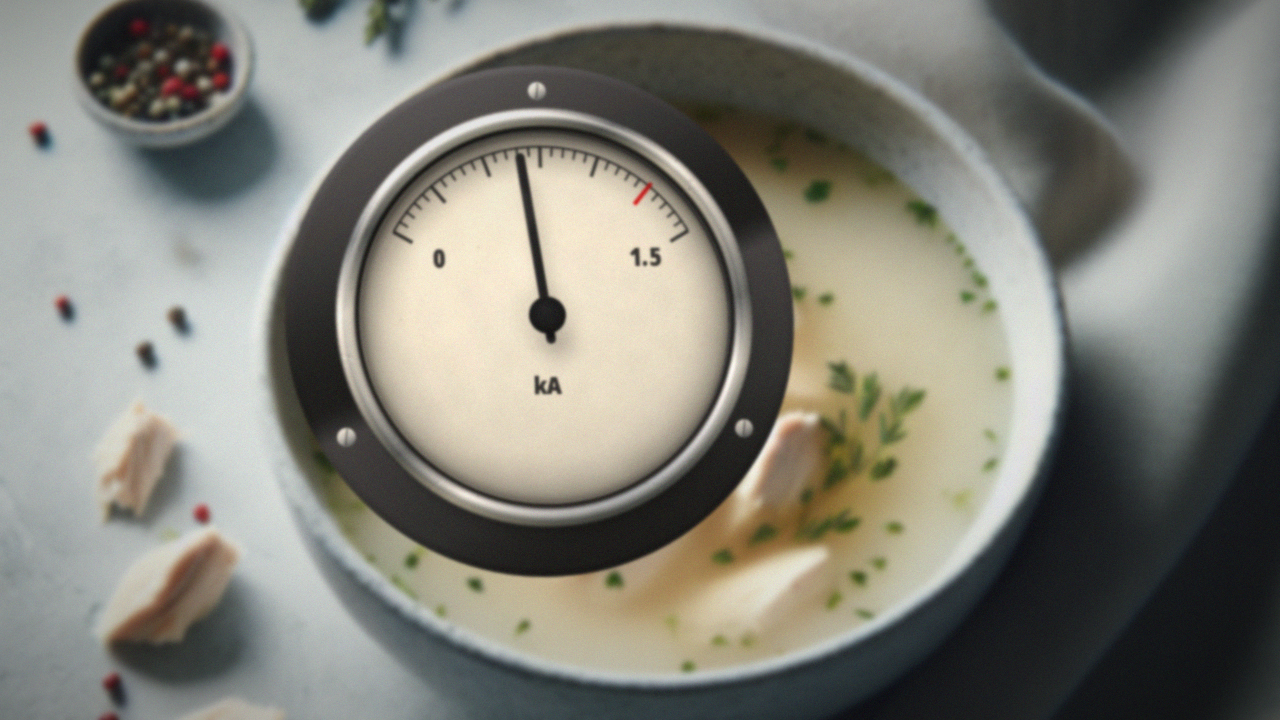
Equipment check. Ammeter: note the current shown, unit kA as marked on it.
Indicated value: 0.65 kA
